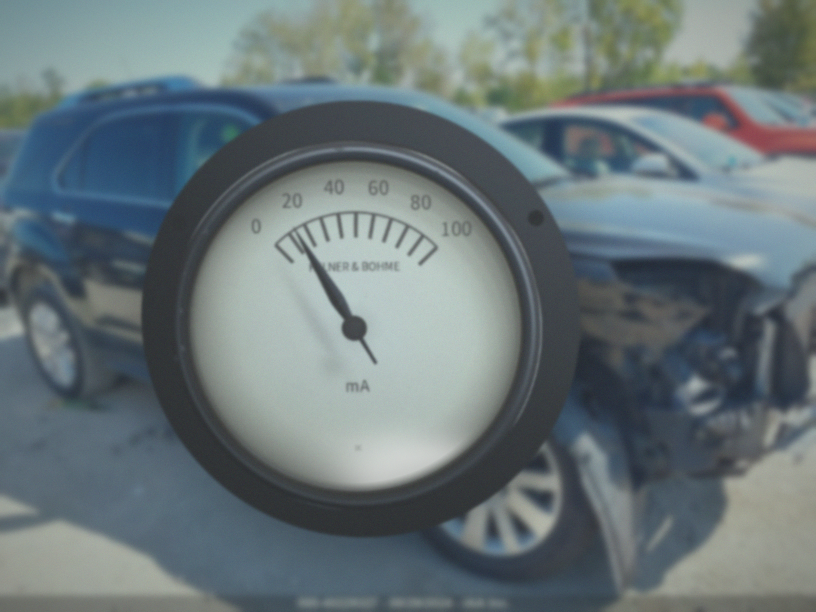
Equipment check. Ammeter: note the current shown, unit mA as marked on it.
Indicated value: 15 mA
